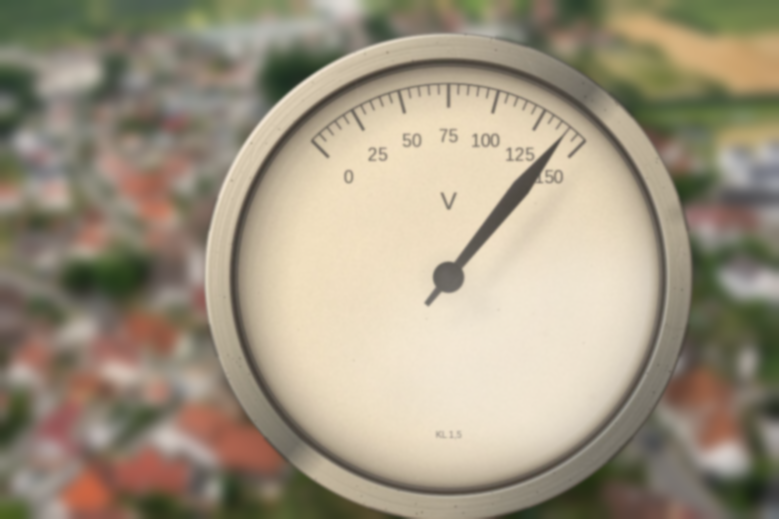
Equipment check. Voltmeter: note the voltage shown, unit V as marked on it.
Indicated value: 140 V
